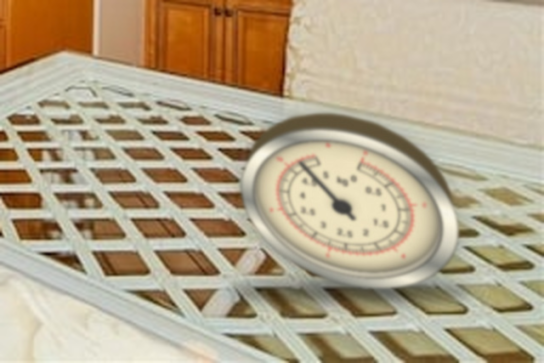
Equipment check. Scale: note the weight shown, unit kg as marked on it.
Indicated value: 4.75 kg
